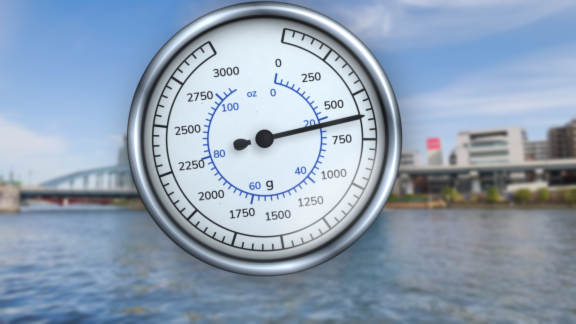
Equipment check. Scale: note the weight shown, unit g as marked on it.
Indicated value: 625 g
